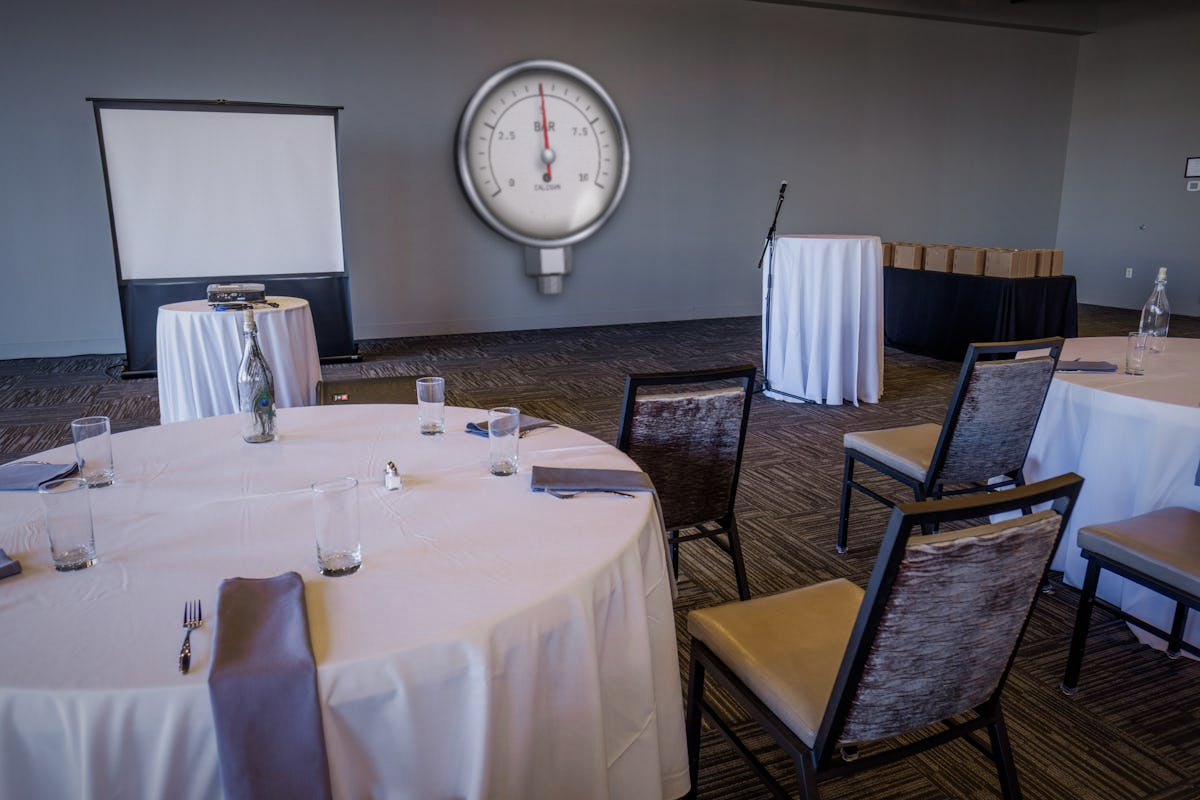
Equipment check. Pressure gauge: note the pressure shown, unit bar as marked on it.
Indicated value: 5 bar
